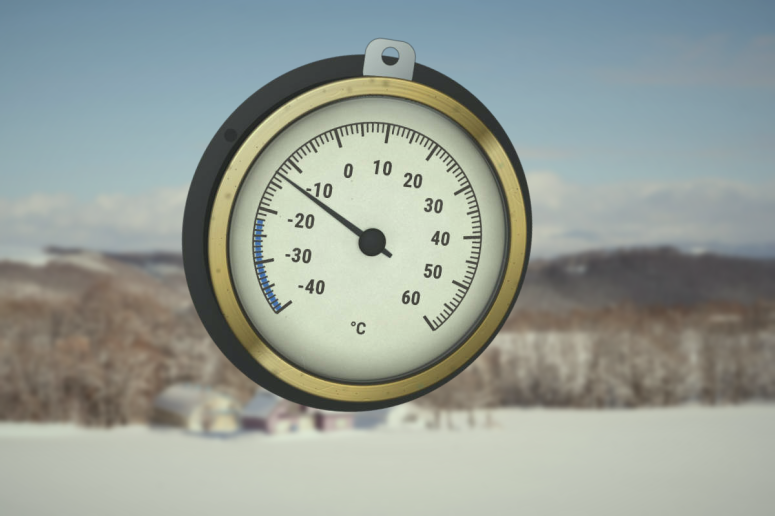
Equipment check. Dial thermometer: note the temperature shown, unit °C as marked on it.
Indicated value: -13 °C
